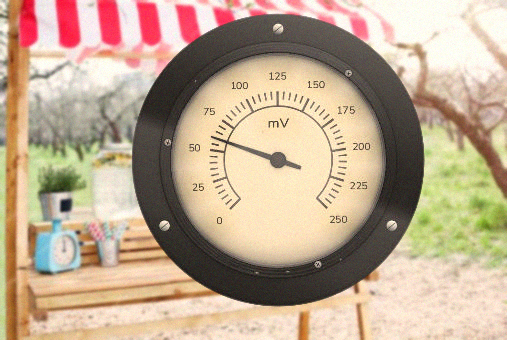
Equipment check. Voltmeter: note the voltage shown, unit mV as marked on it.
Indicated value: 60 mV
